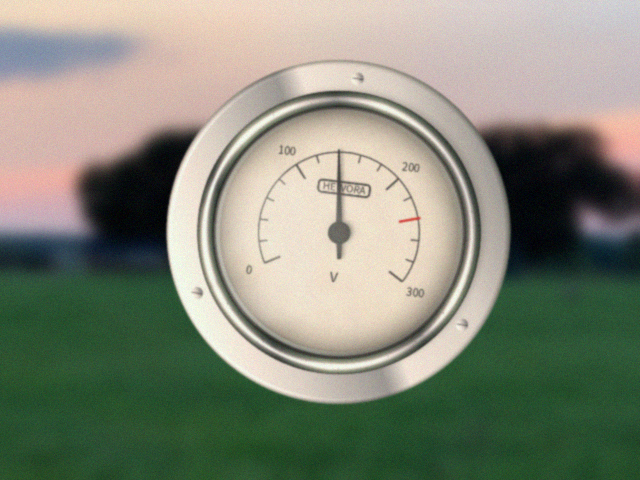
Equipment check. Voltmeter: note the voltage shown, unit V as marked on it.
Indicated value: 140 V
